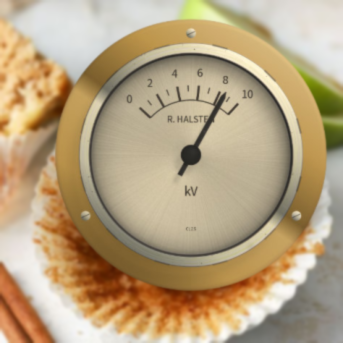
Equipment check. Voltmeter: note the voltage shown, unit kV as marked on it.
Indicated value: 8.5 kV
